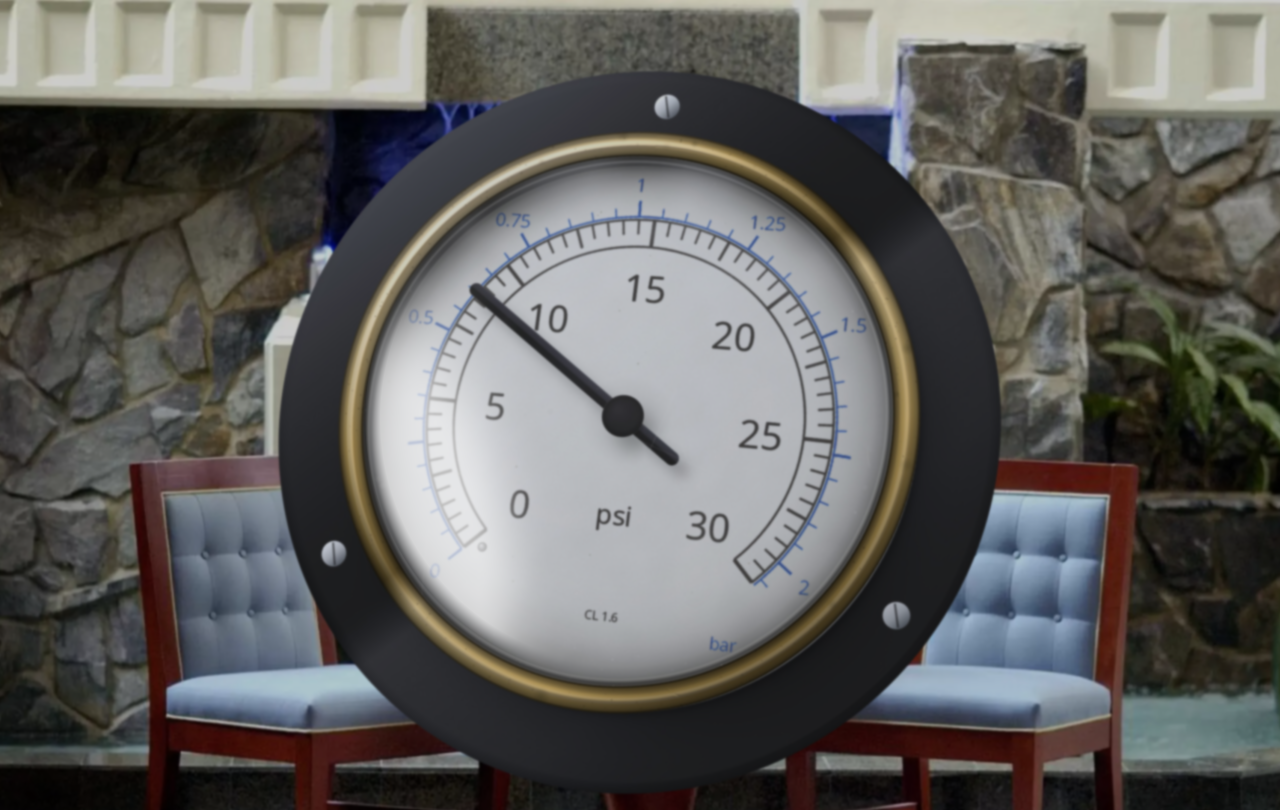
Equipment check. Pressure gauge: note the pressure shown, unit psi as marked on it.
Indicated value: 8.75 psi
